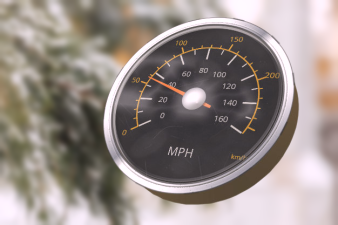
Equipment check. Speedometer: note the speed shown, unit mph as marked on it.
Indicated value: 35 mph
